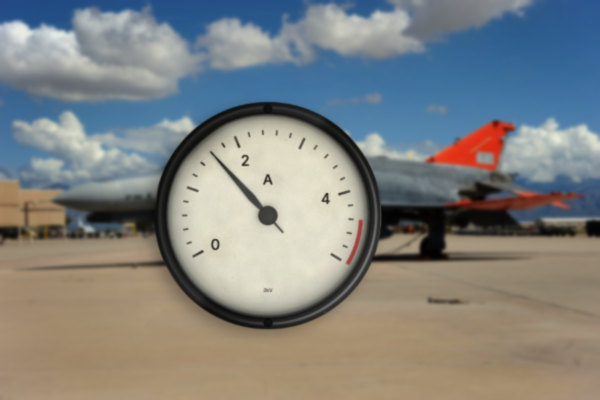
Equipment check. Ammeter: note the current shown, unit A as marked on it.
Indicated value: 1.6 A
